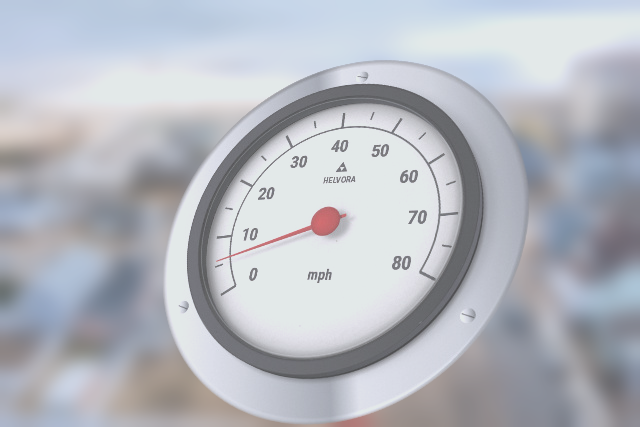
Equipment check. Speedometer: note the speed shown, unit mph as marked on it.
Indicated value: 5 mph
